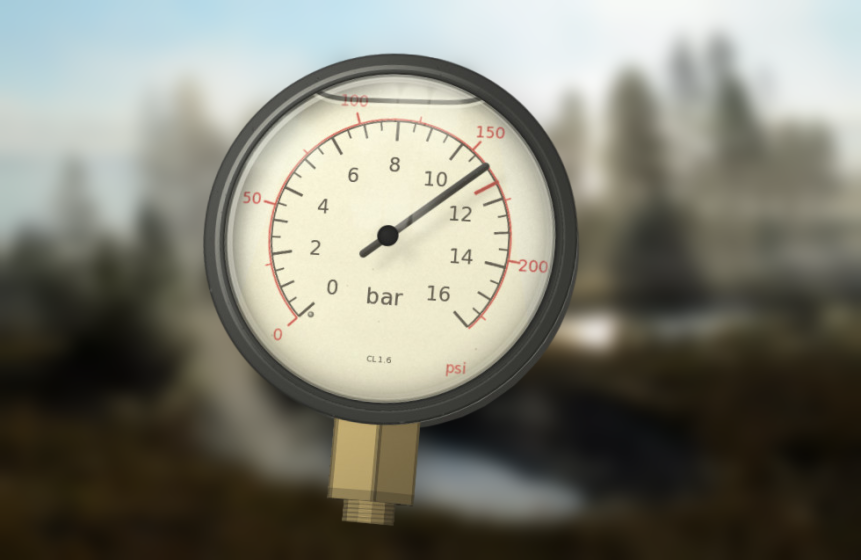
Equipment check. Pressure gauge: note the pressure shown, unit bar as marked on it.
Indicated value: 11 bar
